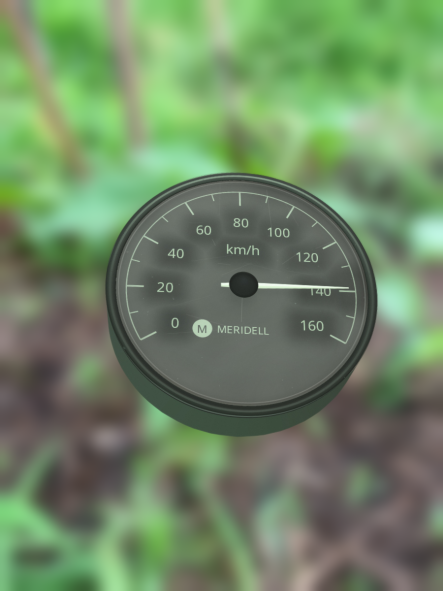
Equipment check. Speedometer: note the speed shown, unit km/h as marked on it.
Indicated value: 140 km/h
